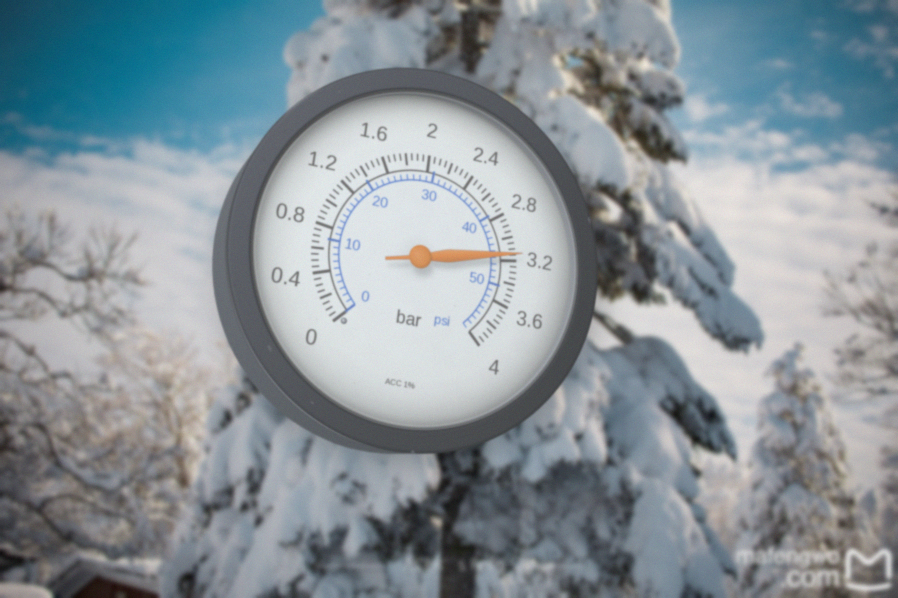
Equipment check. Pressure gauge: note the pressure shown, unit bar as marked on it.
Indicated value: 3.15 bar
